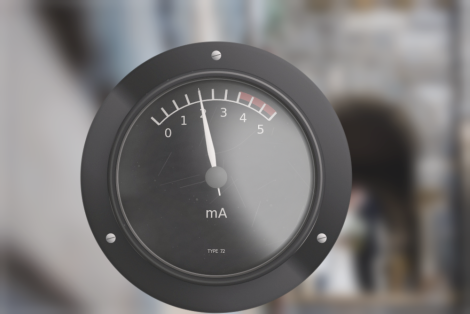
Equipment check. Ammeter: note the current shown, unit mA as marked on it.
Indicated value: 2 mA
